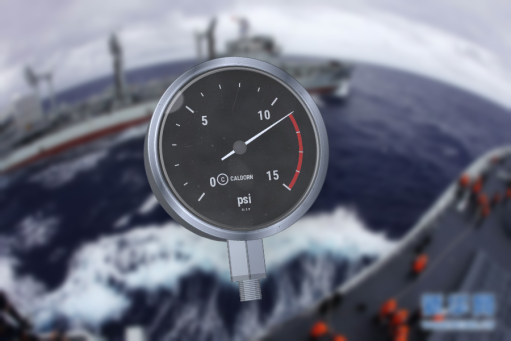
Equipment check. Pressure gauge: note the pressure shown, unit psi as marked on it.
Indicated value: 11 psi
